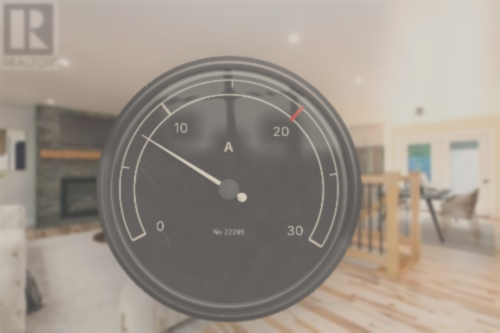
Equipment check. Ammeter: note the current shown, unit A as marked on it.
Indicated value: 7.5 A
